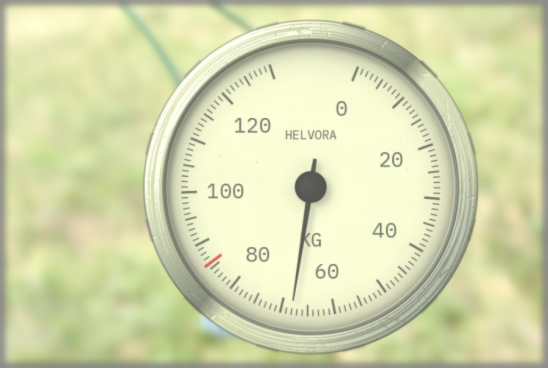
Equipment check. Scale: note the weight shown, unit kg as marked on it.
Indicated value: 68 kg
